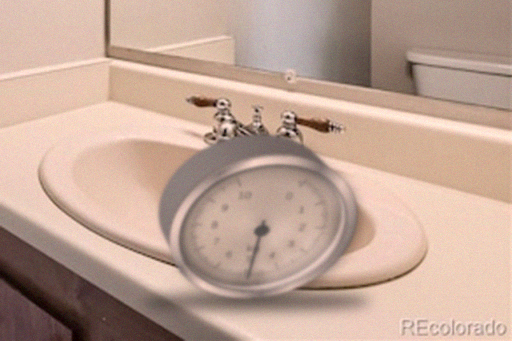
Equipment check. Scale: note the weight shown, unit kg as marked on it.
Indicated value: 5 kg
